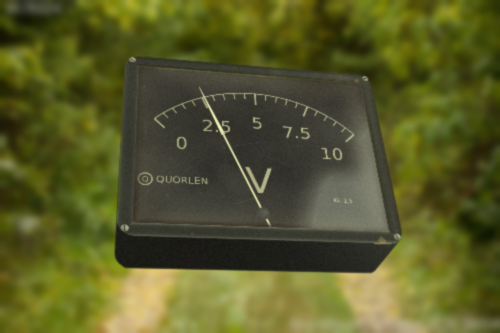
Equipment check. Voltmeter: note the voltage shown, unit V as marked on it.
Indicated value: 2.5 V
